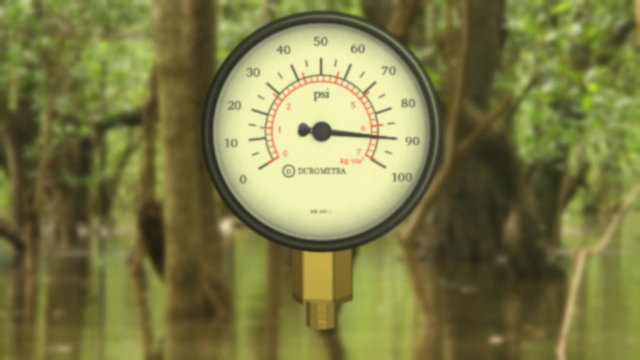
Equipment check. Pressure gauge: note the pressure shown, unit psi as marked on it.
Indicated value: 90 psi
